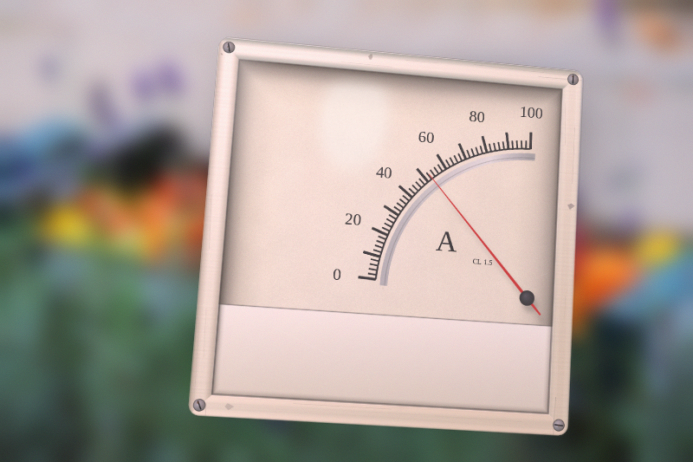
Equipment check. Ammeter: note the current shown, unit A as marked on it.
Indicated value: 52 A
